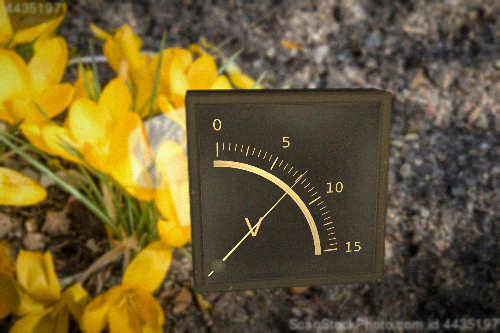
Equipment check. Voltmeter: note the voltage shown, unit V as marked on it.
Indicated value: 7.5 V
